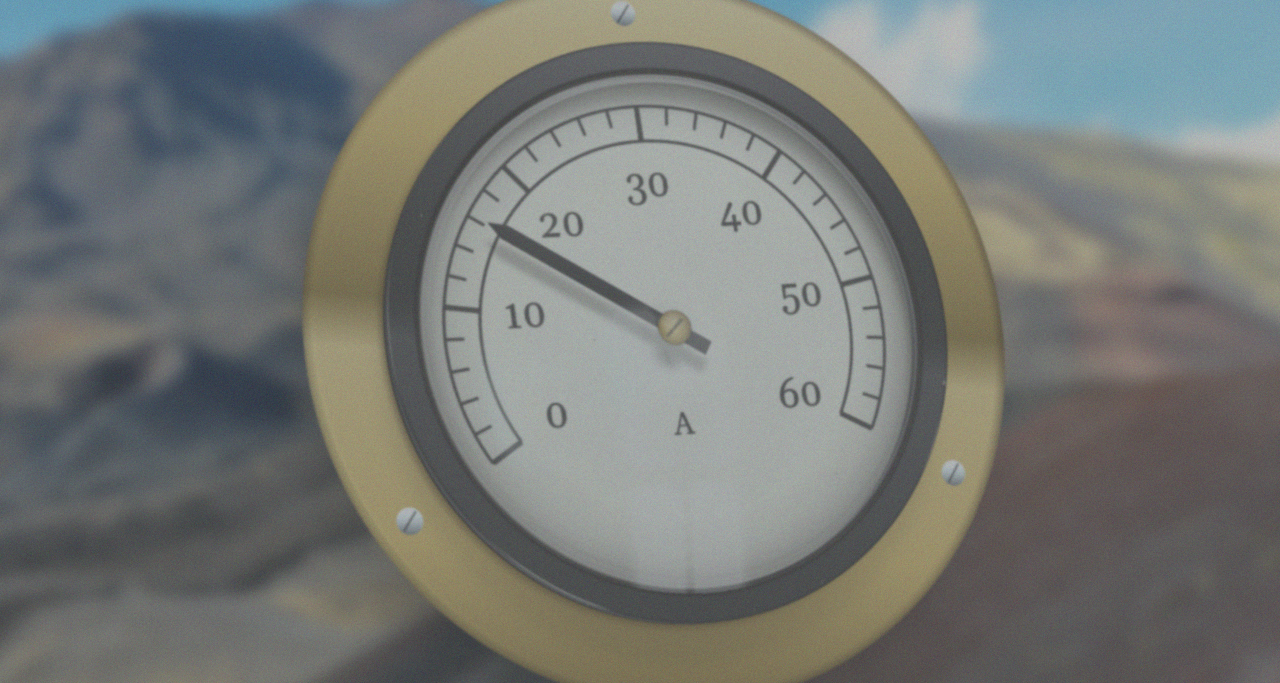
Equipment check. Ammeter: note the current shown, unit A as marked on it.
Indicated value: 16 A
